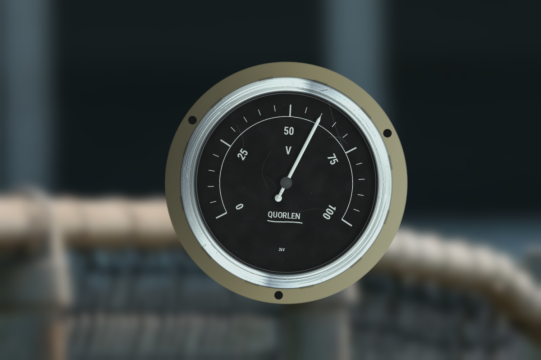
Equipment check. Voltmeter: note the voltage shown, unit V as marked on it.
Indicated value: 60 V
